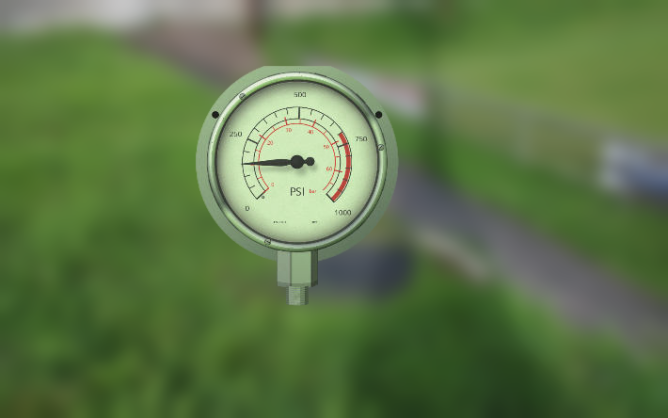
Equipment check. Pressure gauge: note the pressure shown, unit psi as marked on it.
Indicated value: 150 psi
